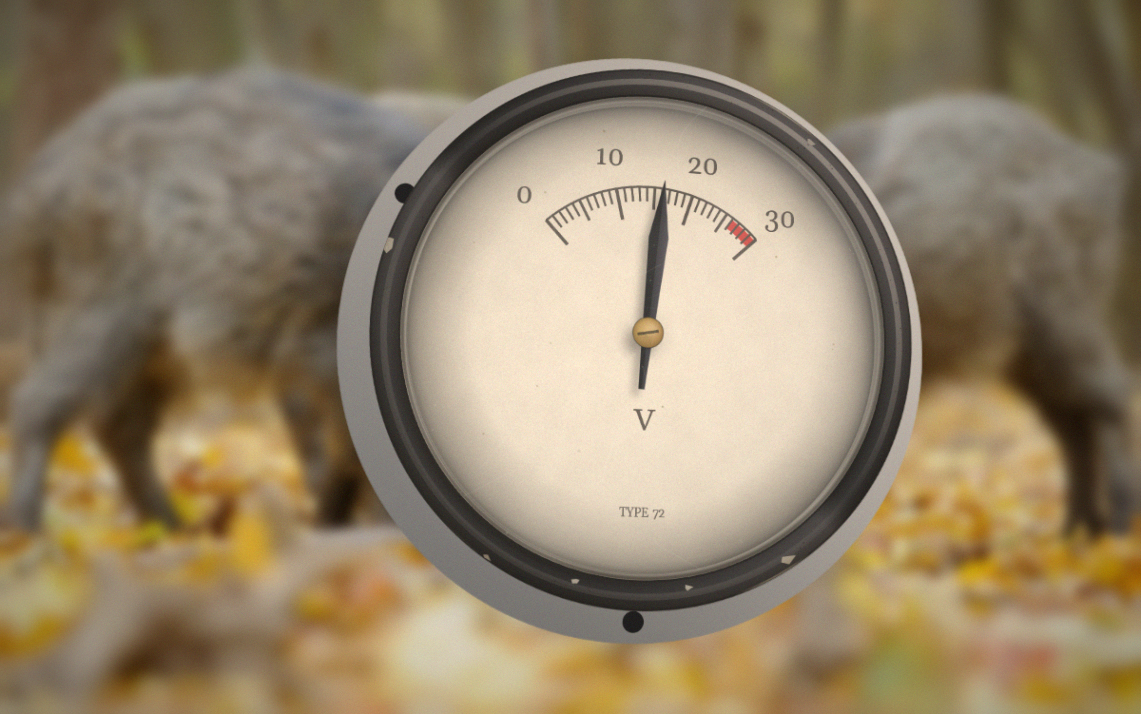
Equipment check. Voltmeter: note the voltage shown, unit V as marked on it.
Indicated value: 16 V
